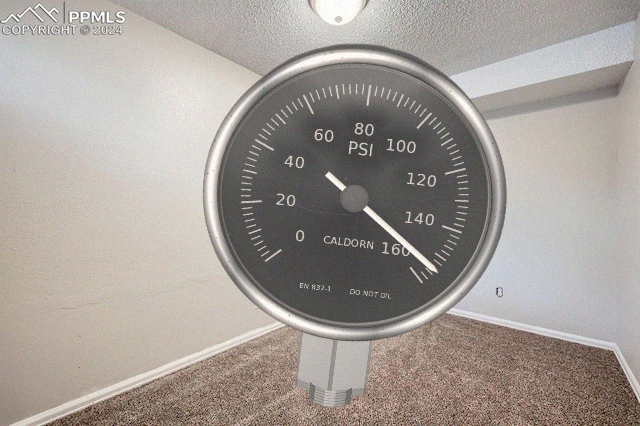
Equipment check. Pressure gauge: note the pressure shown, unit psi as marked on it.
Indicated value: 154 psi
